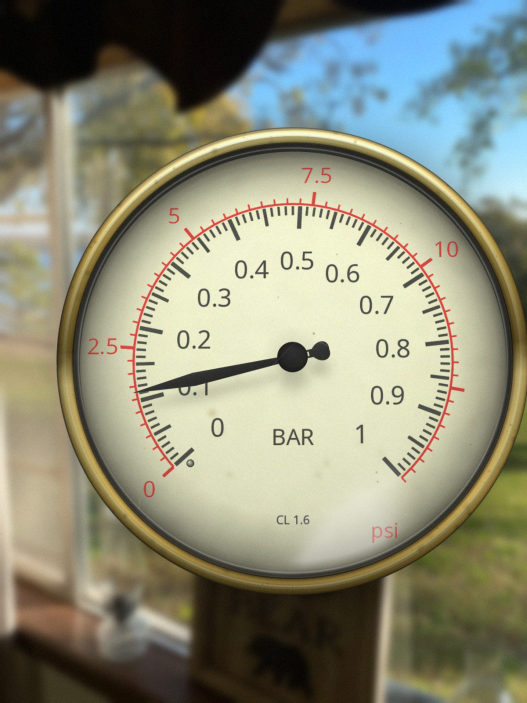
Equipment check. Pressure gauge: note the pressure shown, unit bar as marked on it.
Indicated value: 0.11 bar
